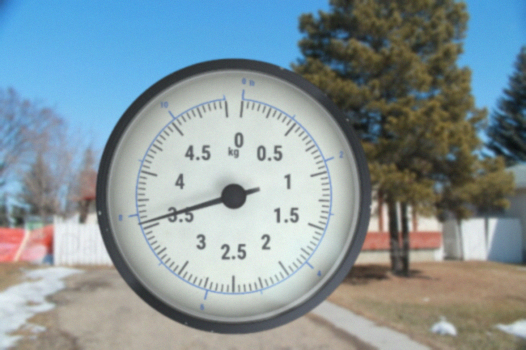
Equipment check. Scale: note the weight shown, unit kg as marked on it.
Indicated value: 3.55 kg
